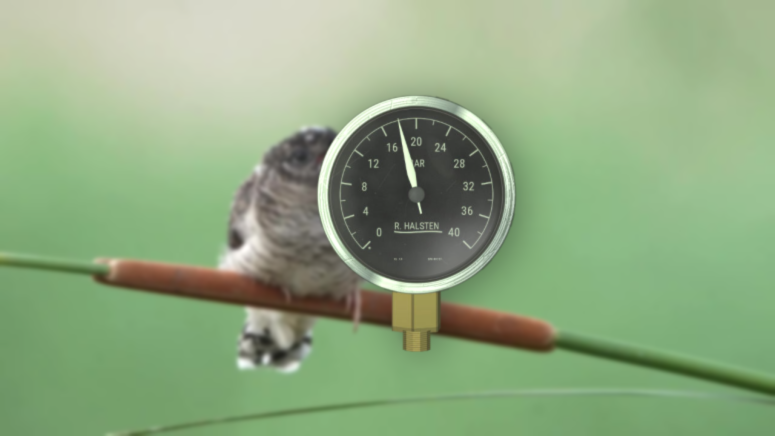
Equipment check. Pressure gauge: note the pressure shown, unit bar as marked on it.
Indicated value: 18 bar
